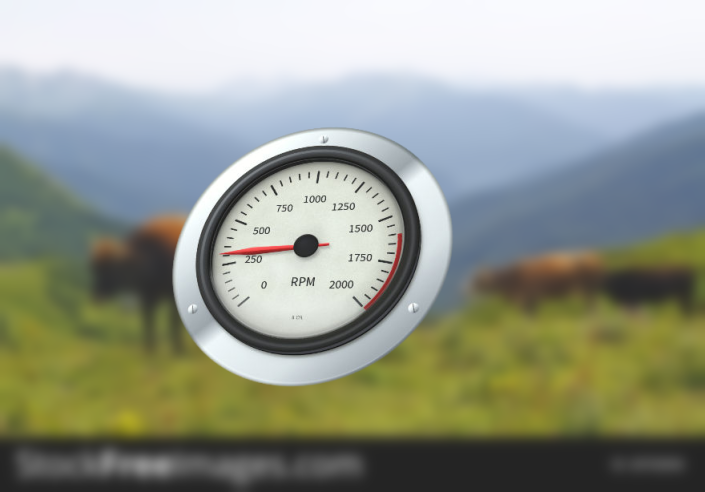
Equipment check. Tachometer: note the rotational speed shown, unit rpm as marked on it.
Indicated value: 300 rpm
